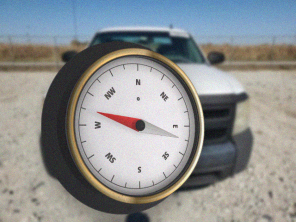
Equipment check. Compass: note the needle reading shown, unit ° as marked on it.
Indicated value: 285 °
